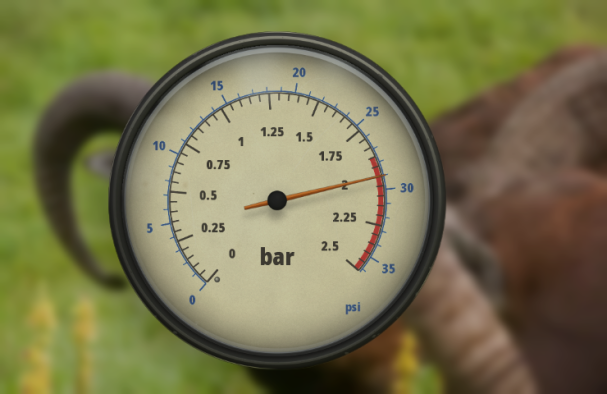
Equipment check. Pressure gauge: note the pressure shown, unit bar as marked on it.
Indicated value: 2 bar
